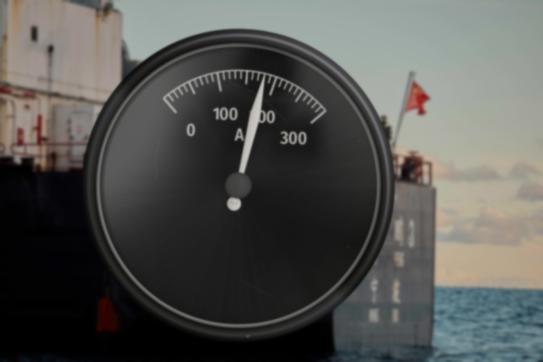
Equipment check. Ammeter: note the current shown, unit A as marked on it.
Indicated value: 180 A
